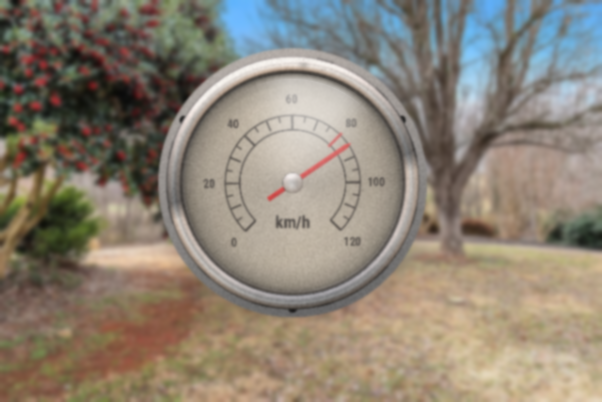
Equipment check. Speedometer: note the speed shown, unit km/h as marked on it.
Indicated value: 85 km/h
